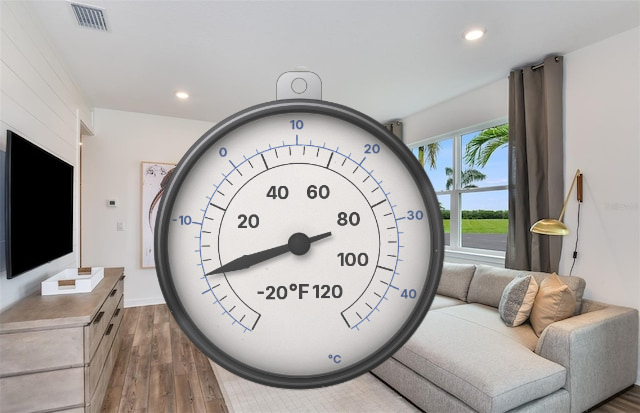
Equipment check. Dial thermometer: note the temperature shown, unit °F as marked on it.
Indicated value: 0 °F
